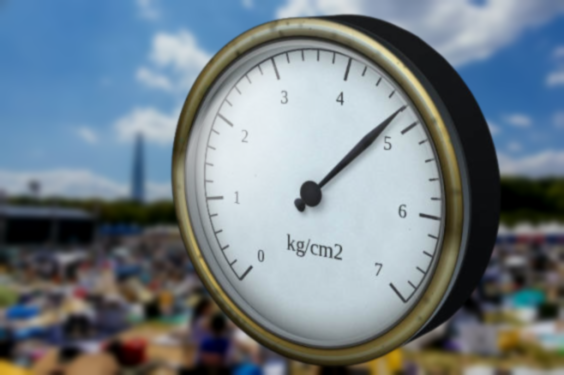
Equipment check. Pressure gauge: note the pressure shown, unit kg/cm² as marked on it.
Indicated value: 4.8 kg/cm²
